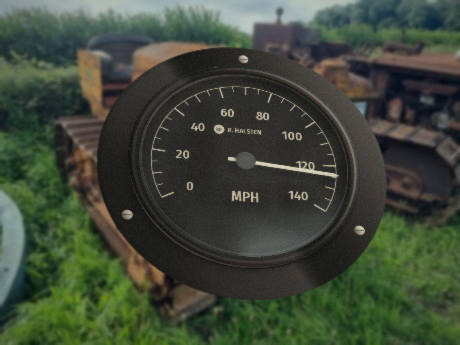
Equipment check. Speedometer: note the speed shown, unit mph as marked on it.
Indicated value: 125 mph
